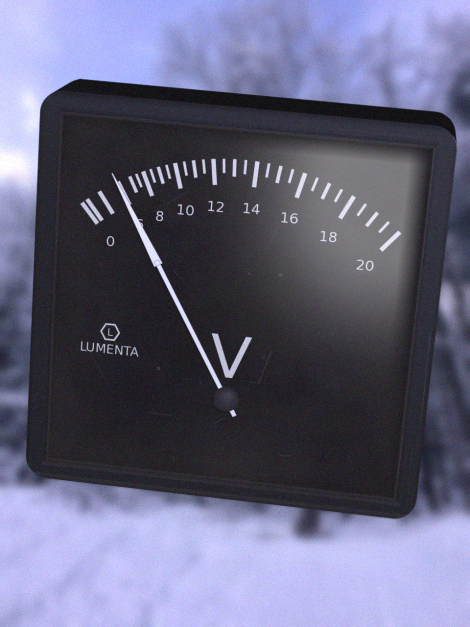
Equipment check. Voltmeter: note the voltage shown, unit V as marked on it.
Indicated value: 6 V
